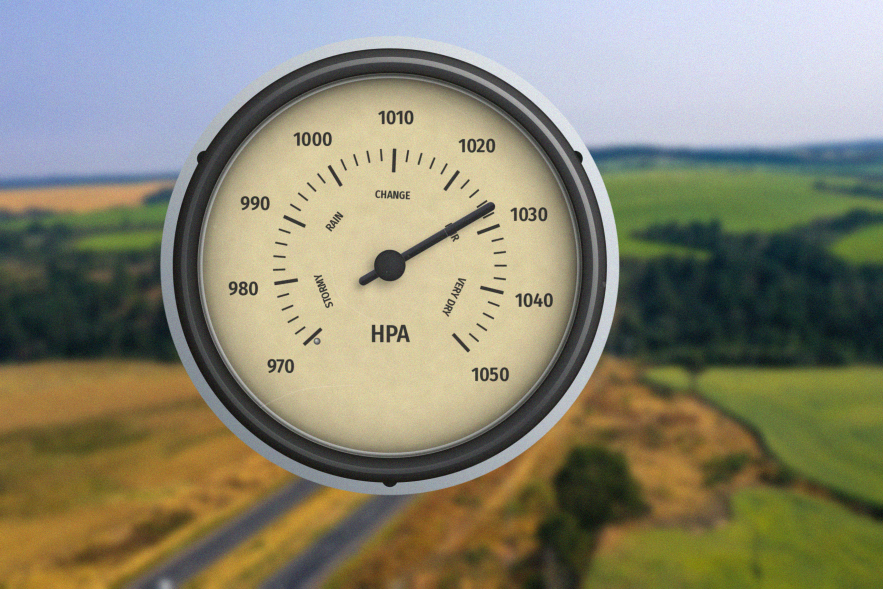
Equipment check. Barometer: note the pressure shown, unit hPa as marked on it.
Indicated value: 1027 hPa
